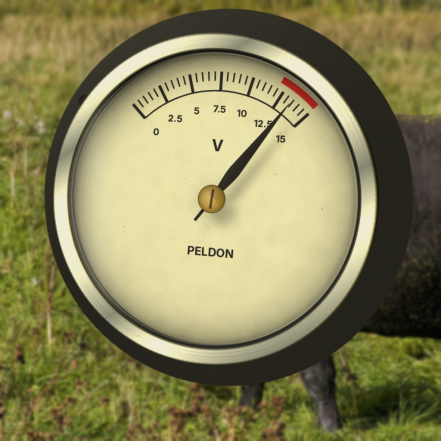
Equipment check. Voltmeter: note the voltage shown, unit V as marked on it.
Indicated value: 13.5 V
